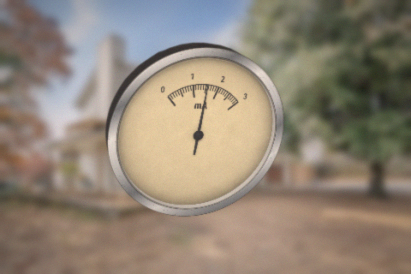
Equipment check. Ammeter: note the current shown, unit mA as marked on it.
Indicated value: 1.5 mA
